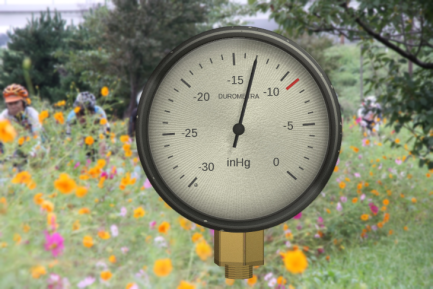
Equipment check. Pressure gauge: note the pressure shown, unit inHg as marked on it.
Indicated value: -13 inHg
